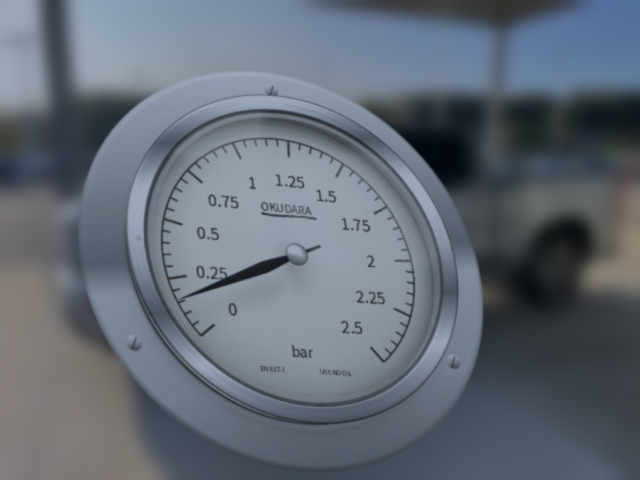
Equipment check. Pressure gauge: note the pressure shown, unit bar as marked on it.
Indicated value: 0.15 bar
